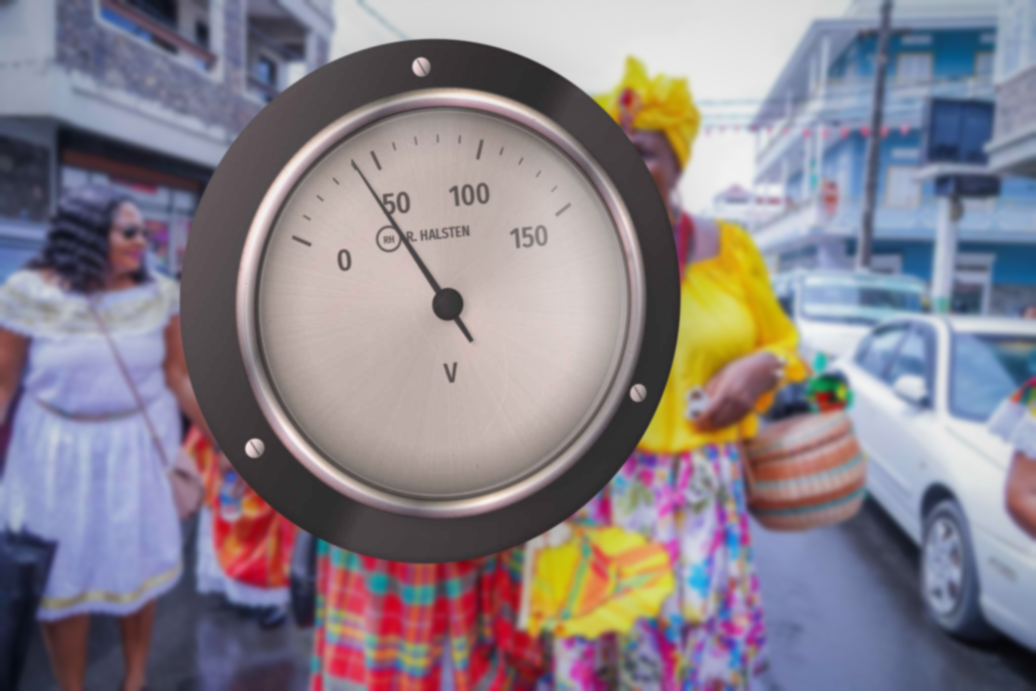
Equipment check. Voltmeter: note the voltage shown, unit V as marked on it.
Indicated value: 40 V
